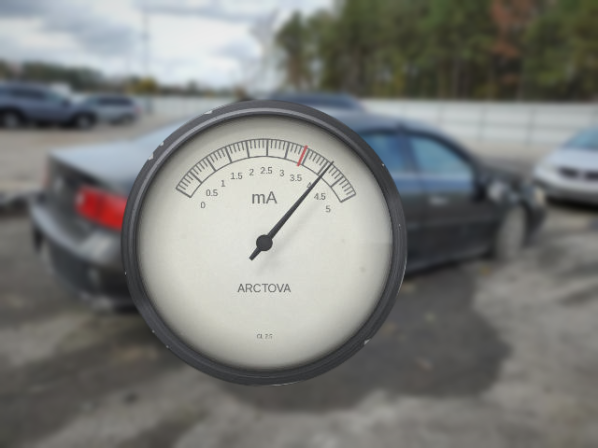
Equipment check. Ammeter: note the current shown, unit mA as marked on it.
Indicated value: 4.1 mA
